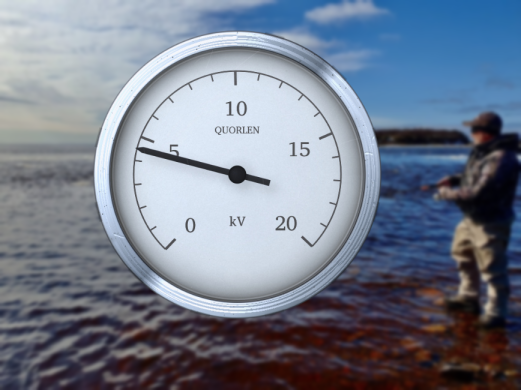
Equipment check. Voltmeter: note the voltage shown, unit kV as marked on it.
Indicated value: 4.5 kV
